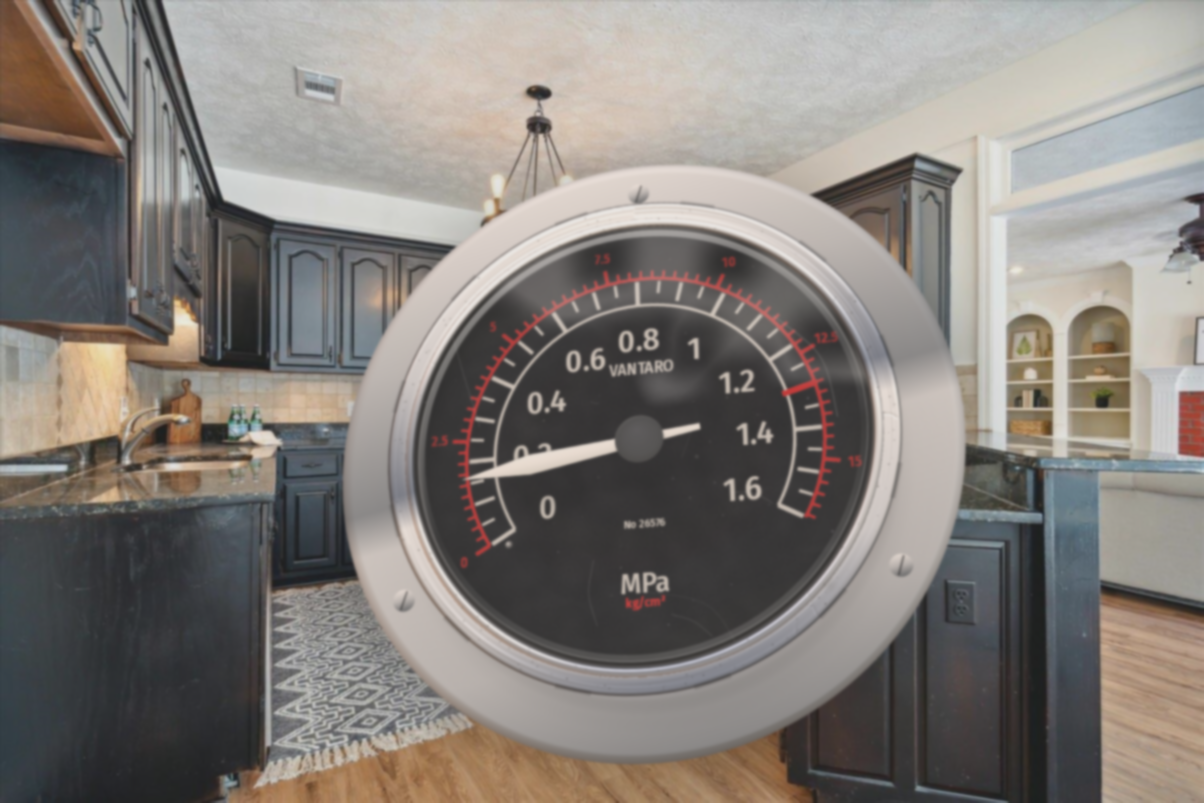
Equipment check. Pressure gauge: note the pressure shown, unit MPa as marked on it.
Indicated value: 0.15 MPa
